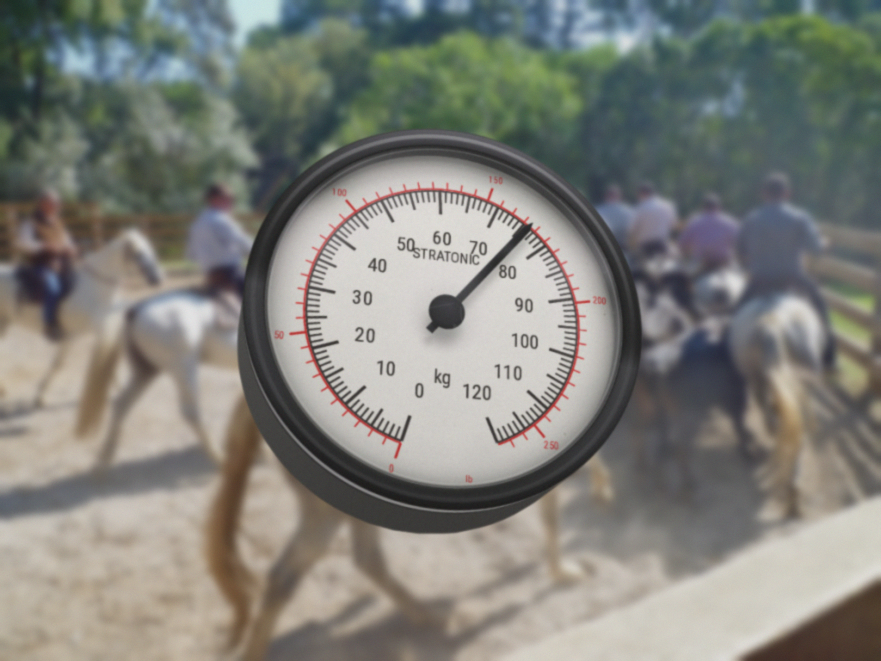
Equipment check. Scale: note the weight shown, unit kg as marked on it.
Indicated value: 76 kg
